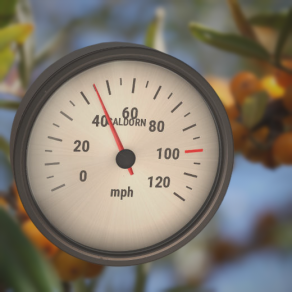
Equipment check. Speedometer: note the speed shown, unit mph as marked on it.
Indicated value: 45 mph
